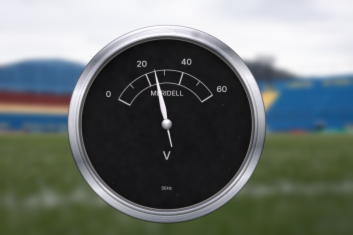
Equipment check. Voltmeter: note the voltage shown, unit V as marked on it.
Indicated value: 25 V
